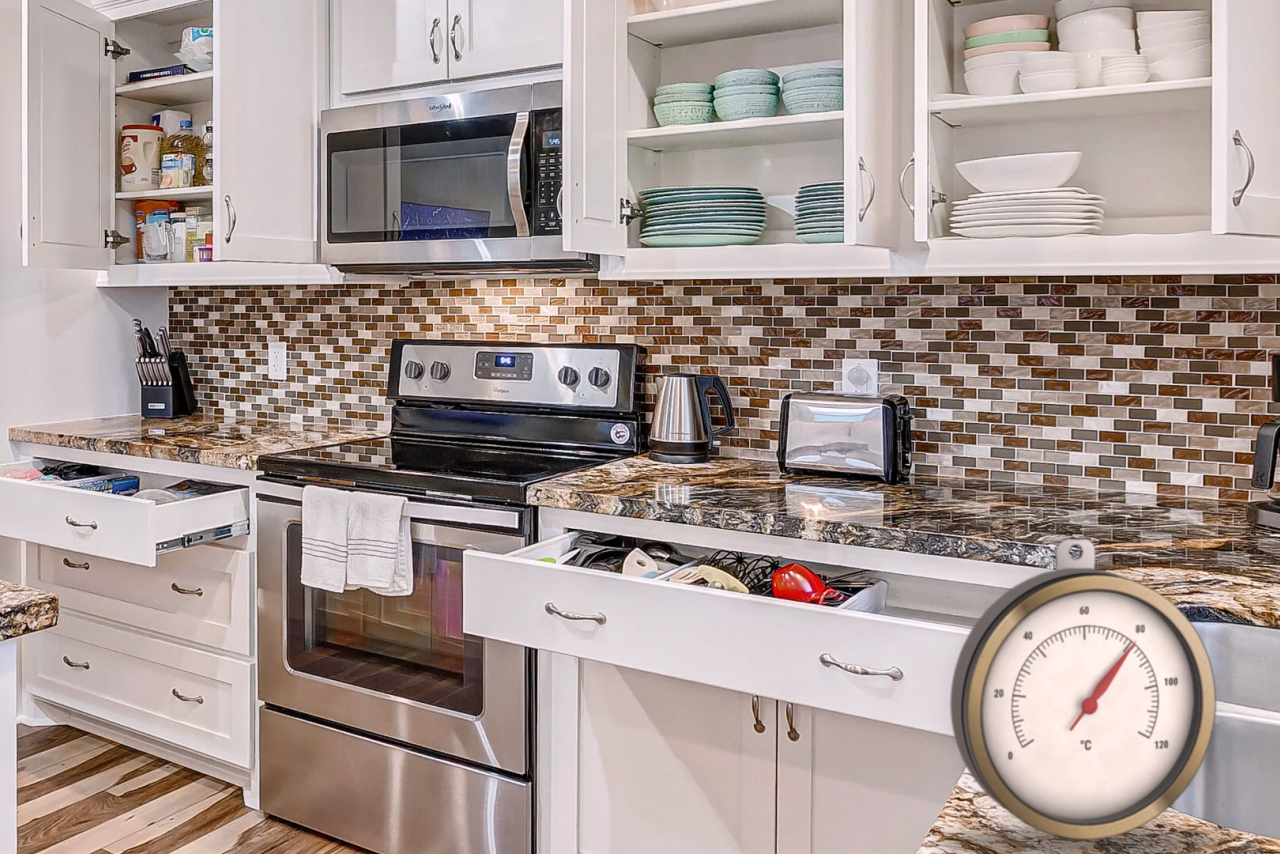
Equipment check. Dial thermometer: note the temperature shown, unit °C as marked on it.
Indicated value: 80 °C
